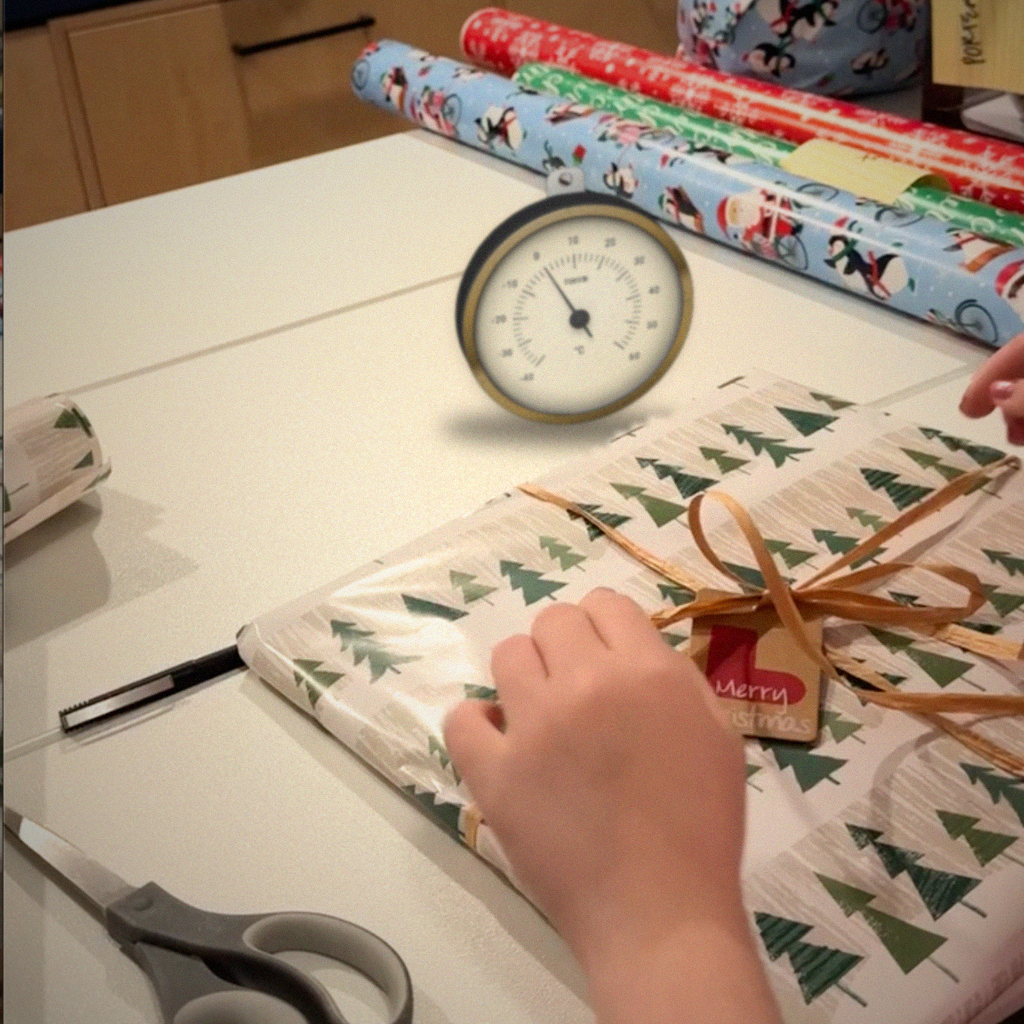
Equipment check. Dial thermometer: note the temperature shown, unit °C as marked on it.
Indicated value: 0 °C
